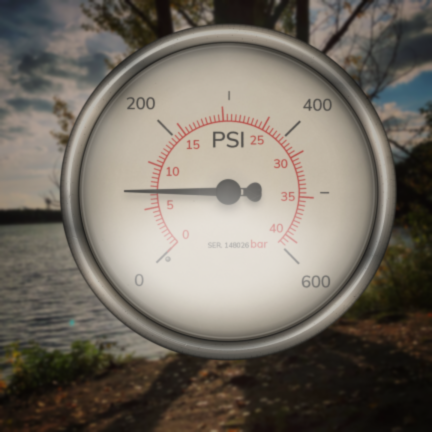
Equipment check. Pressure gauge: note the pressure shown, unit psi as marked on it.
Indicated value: 100 psi
